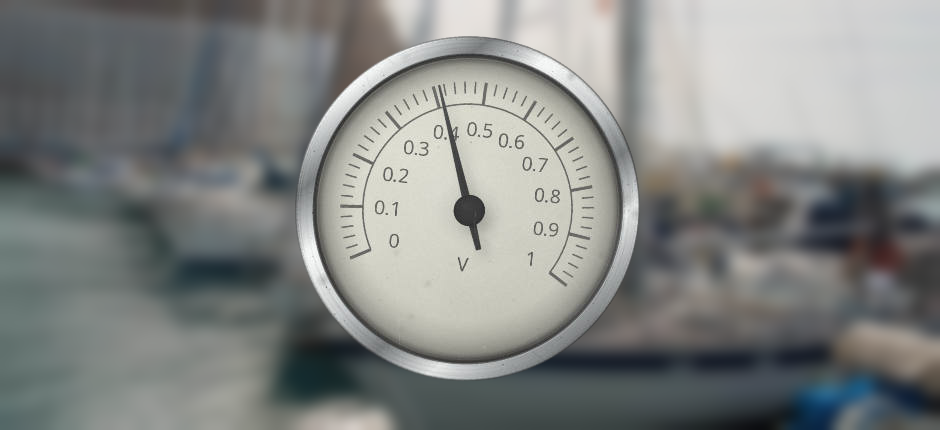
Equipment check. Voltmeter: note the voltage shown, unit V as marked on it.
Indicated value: 0.41 V
